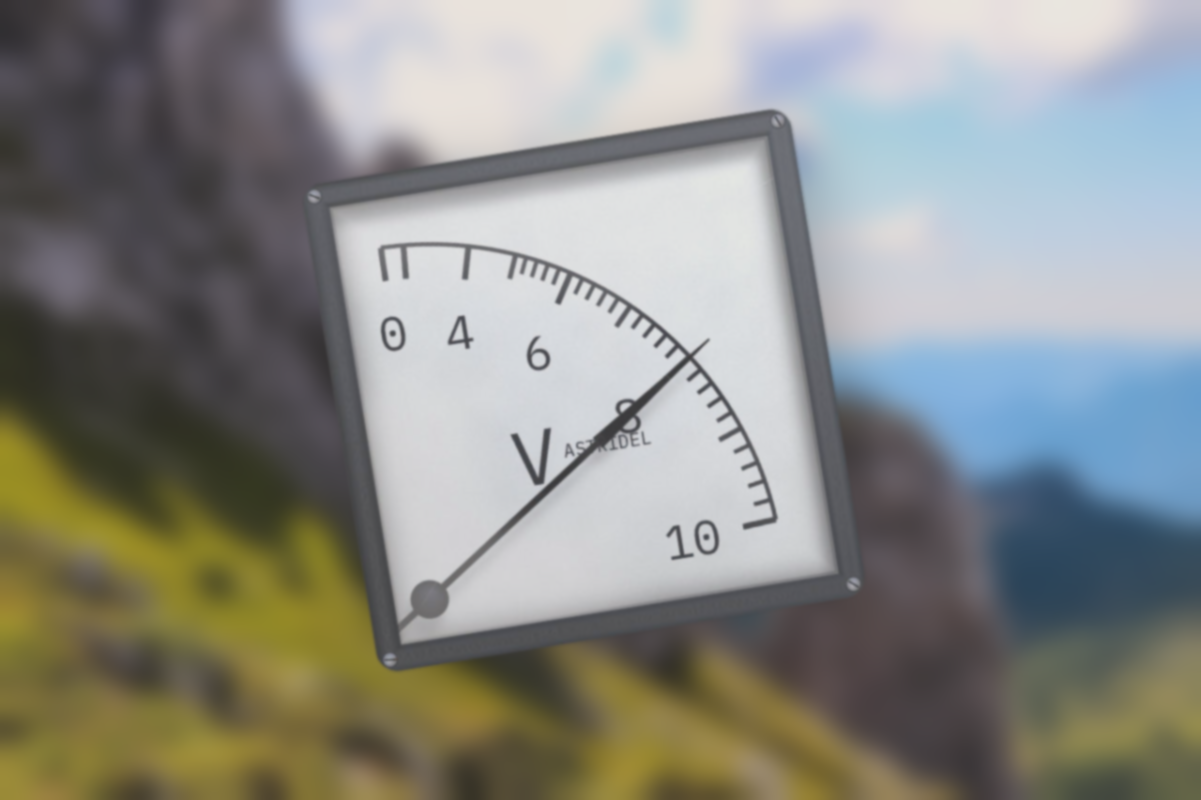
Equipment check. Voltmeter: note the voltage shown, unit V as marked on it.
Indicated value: 8 V
